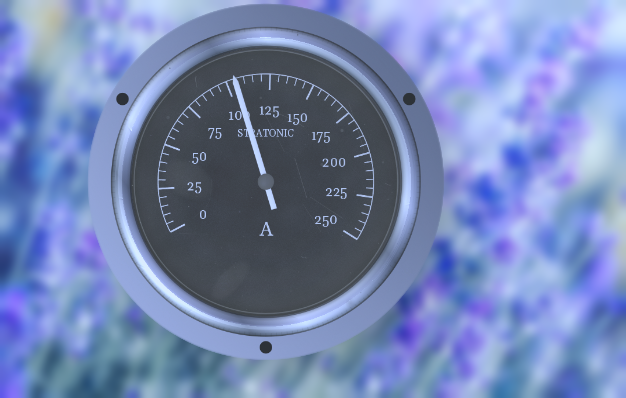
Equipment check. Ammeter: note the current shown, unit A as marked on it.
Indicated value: 105 A
